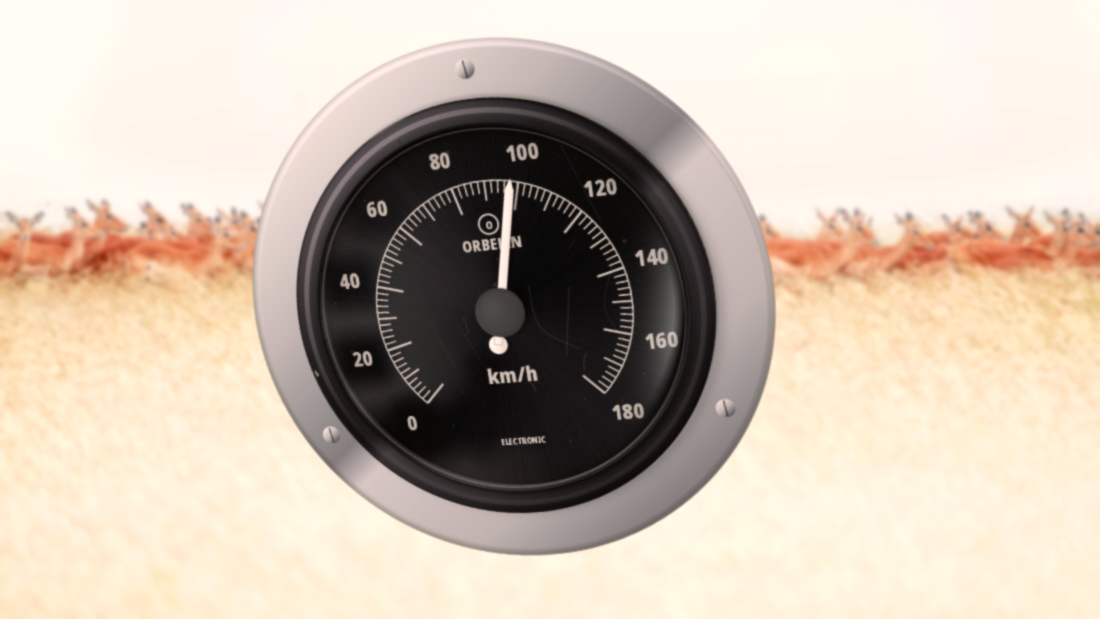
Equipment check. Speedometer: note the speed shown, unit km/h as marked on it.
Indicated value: 98 km/h
